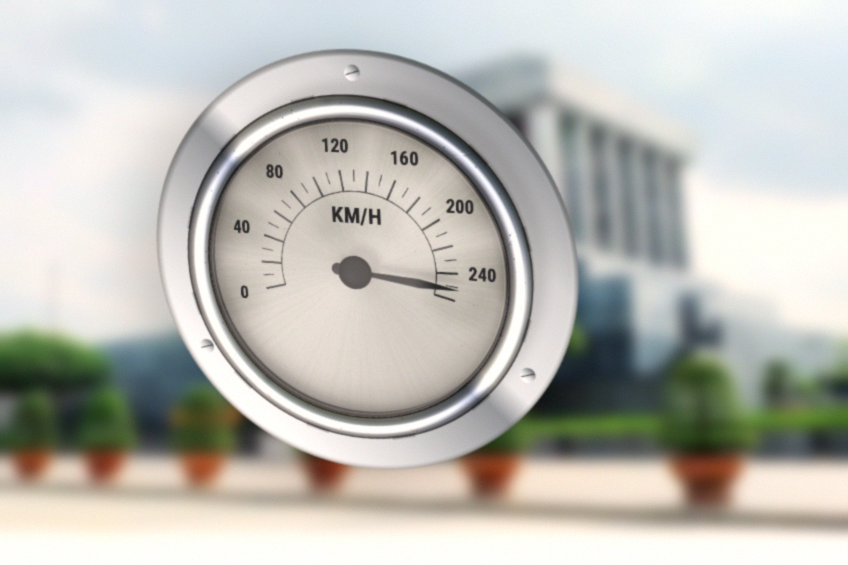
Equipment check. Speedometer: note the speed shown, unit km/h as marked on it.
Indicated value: 250 km/h
